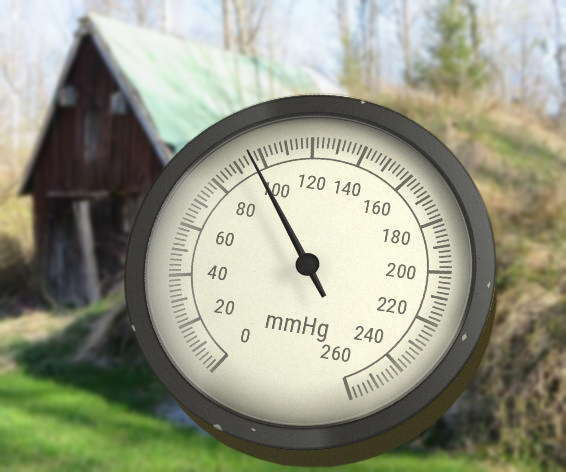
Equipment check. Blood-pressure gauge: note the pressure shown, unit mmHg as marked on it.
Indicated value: 96 mmHg
